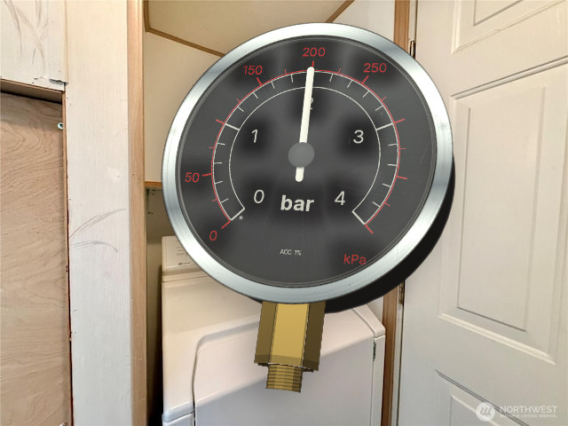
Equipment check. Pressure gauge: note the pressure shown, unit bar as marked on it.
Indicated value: 2 bar
